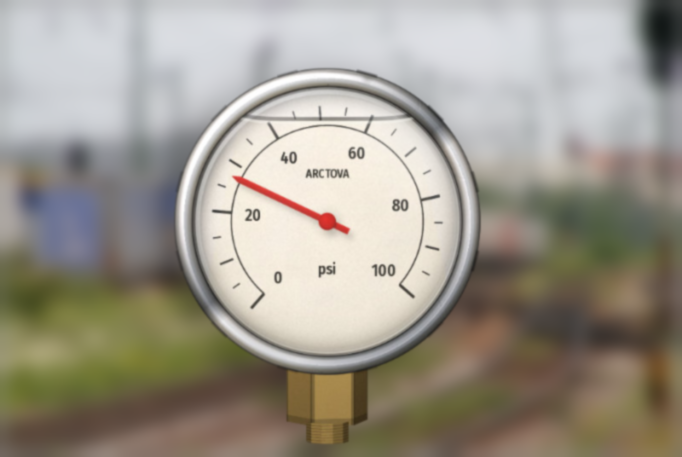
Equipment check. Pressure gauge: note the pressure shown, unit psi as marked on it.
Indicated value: 27.5 psi
